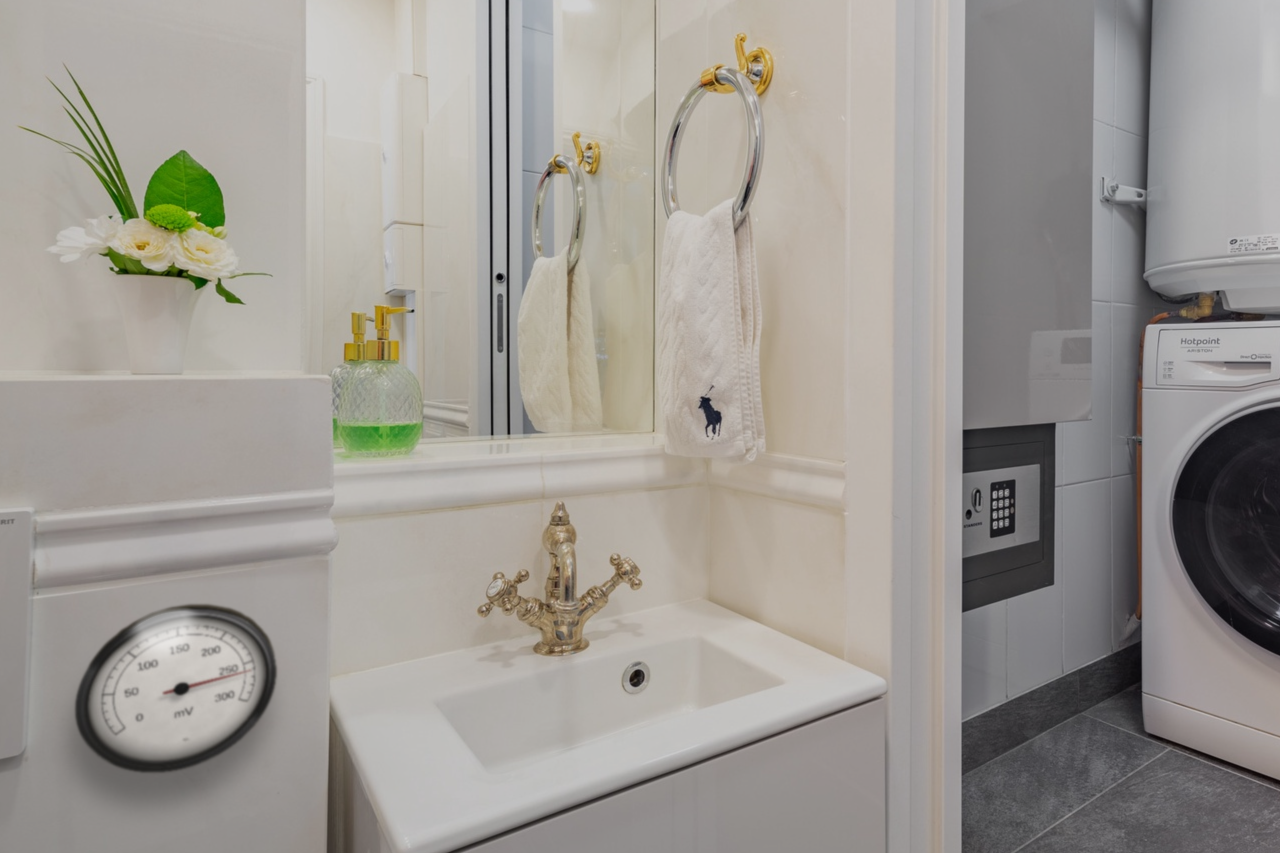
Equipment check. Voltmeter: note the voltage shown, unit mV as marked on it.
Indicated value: 260 mV
